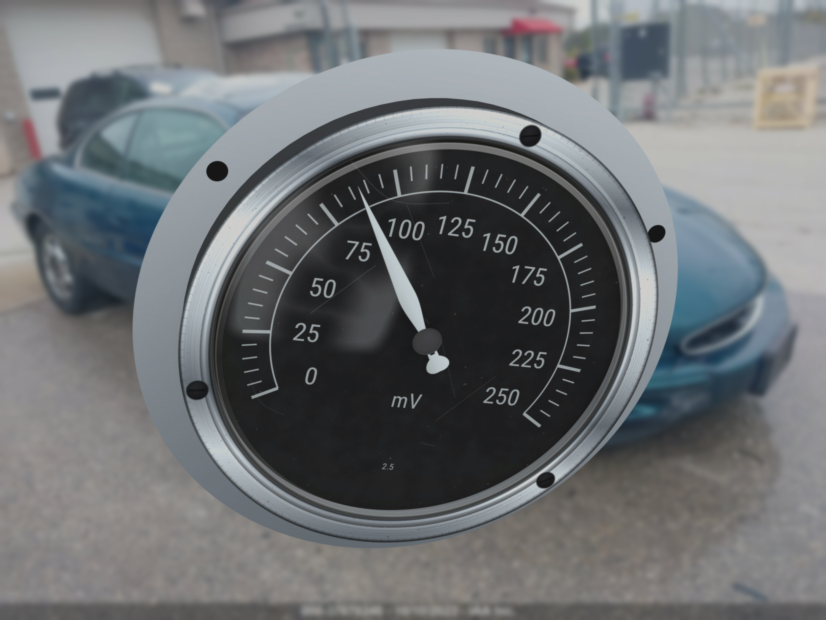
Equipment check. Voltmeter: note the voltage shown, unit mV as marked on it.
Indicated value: 87.5 mV
